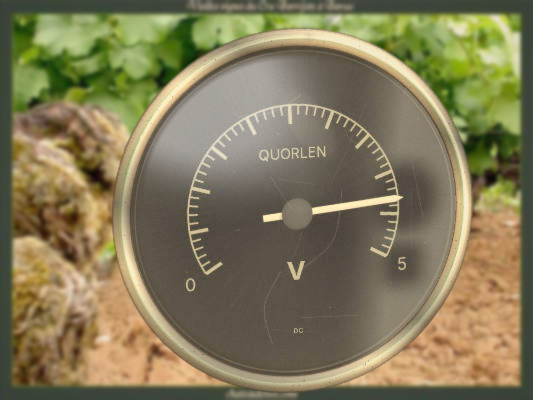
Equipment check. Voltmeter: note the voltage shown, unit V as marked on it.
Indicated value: 4.3 V
